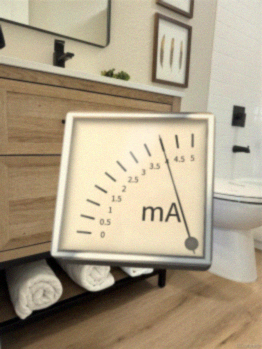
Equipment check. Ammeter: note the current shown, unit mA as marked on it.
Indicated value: 4 mA
